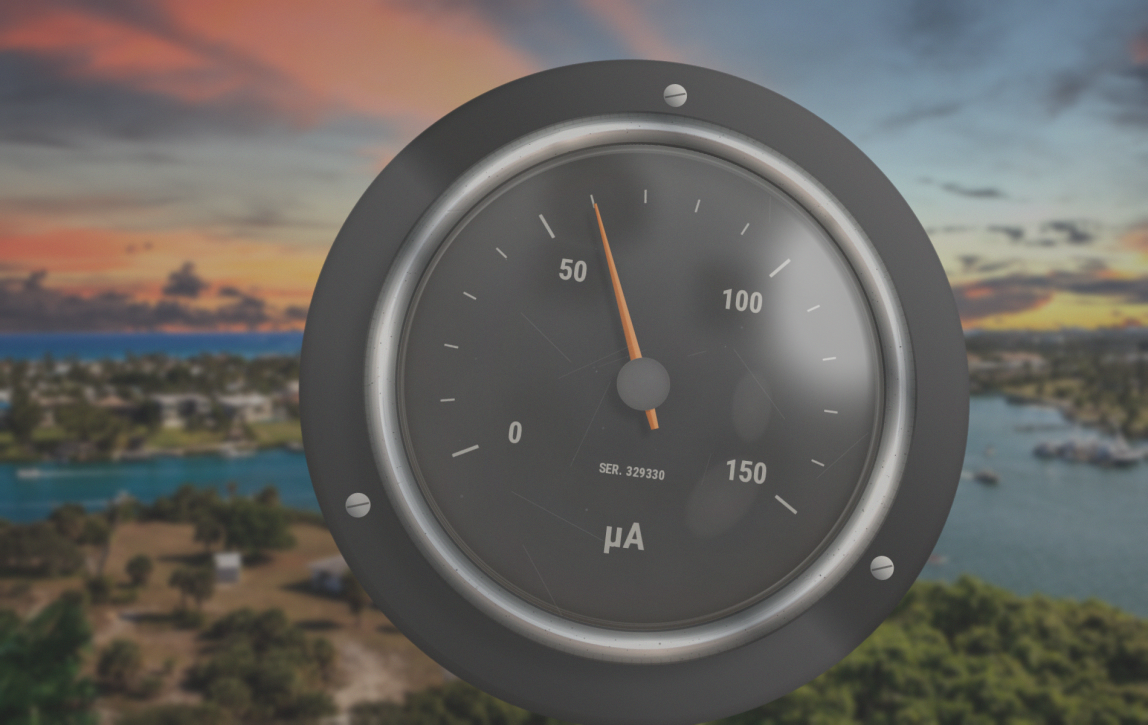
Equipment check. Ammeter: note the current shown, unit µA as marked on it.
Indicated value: 60 µA
